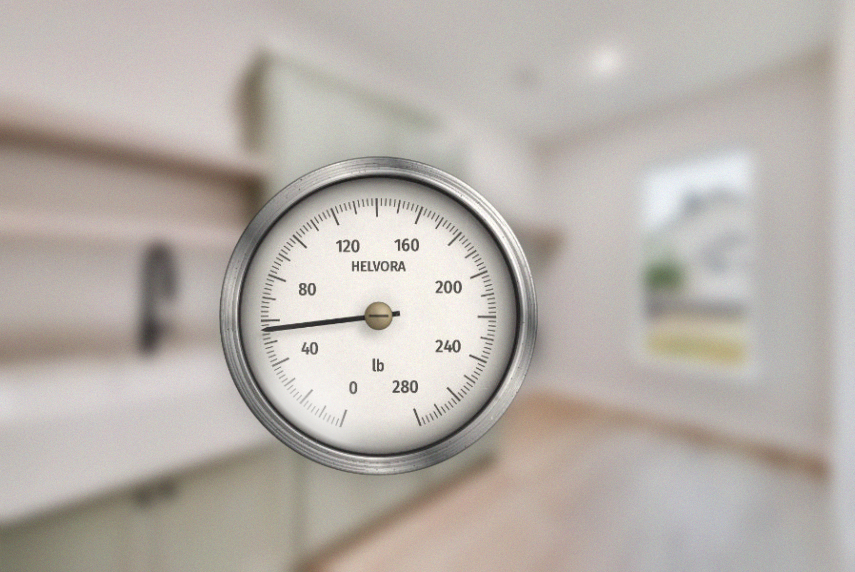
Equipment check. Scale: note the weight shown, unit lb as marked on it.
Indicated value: 56 lb
